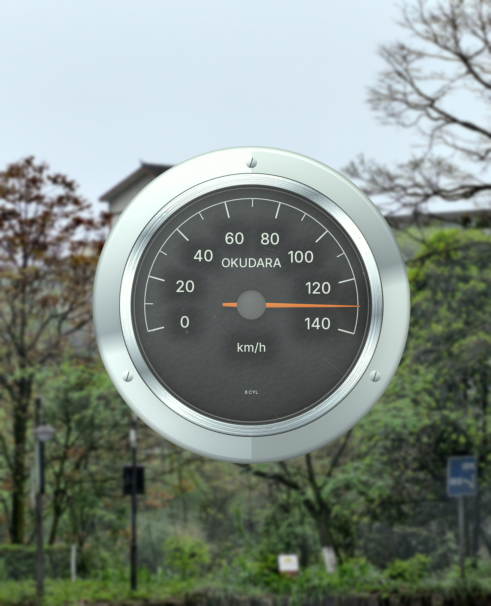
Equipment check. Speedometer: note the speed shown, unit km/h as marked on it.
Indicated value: 130 km/h
